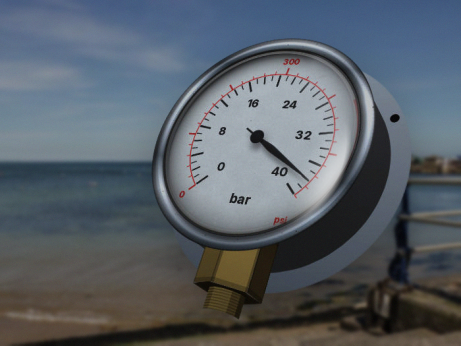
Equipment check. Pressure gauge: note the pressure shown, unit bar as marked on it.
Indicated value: 38 bar
